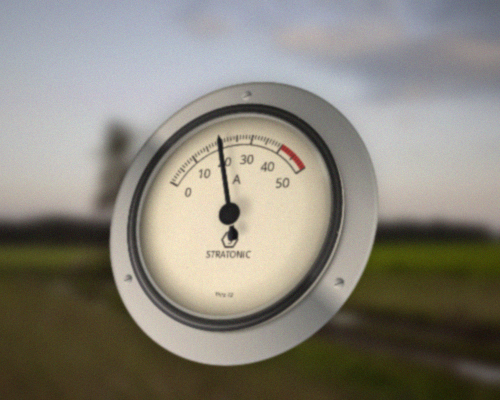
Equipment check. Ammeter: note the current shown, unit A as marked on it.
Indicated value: 20 A
